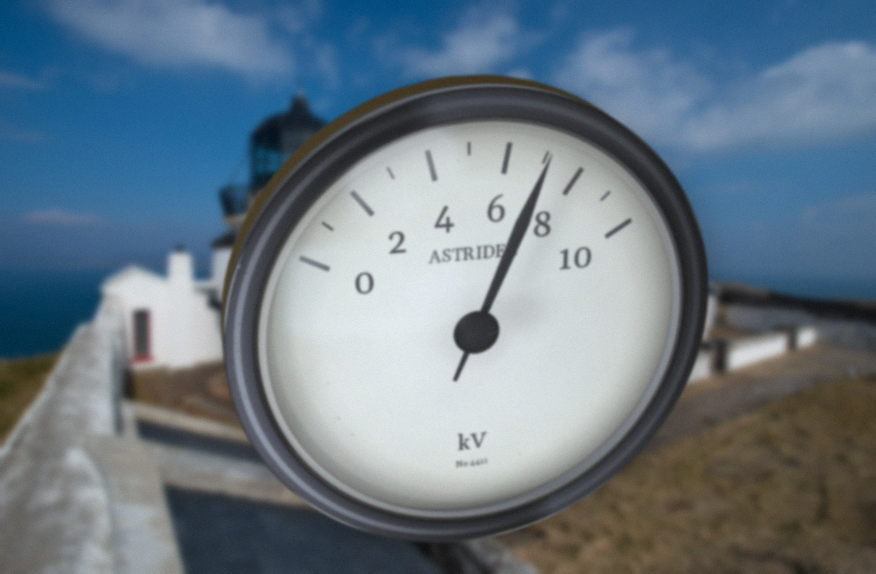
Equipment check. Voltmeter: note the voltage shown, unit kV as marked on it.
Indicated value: 7 kV
